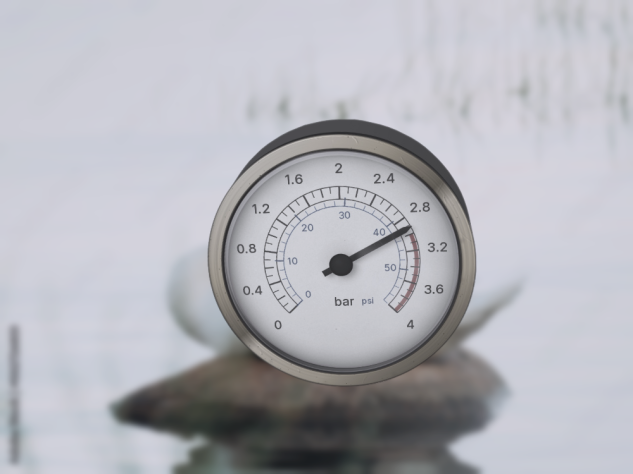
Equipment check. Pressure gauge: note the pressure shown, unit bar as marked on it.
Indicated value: 2.9 bar
